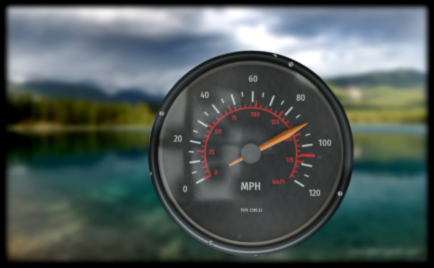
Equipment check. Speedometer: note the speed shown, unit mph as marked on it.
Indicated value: 90 mph
